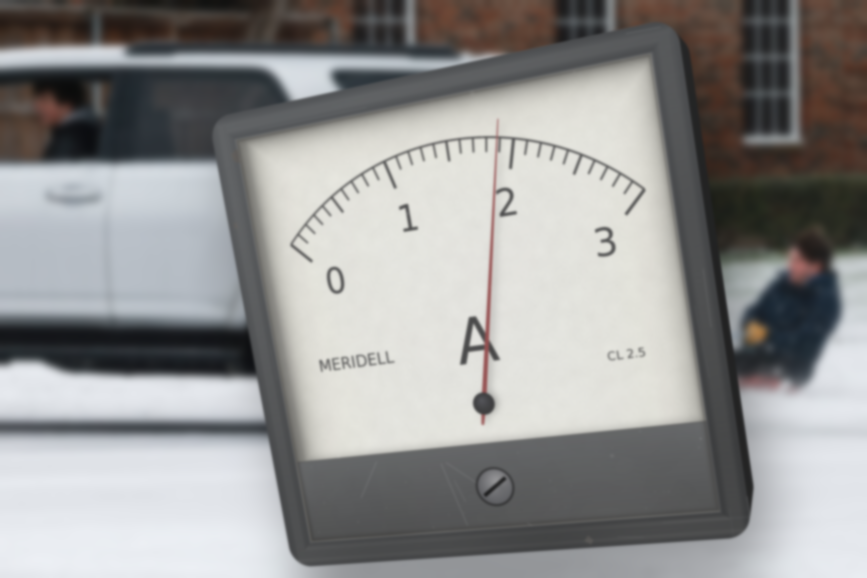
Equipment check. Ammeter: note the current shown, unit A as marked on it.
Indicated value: 1.9 A
